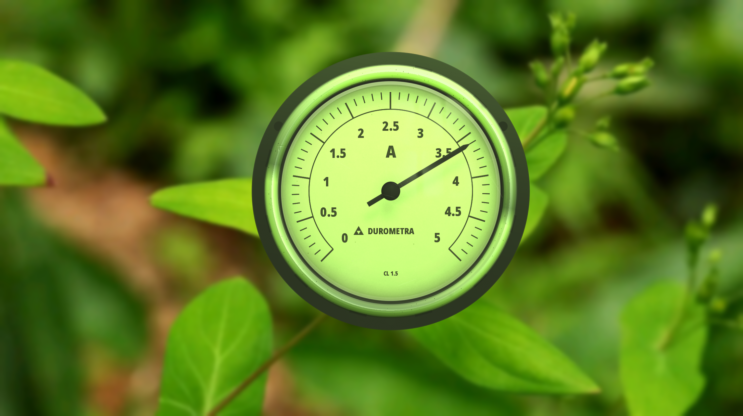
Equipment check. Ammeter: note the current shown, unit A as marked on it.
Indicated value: 3.6 A
